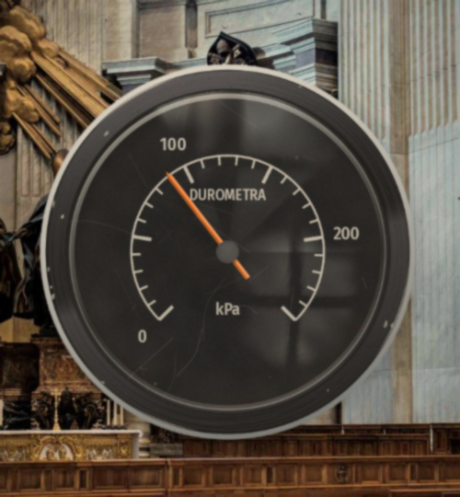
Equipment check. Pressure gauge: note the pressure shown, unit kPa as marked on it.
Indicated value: 90 kPa
